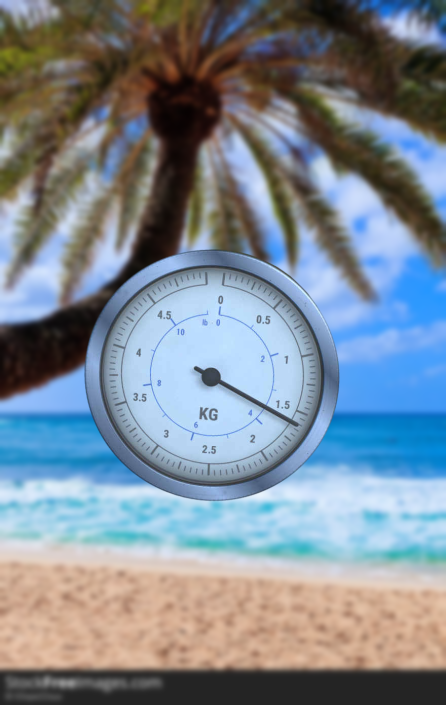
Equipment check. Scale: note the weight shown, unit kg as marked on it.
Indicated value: 1.6 kg
